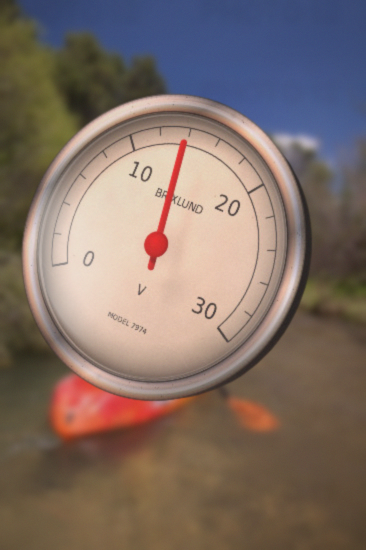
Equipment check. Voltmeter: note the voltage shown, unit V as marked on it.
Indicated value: 14 V
